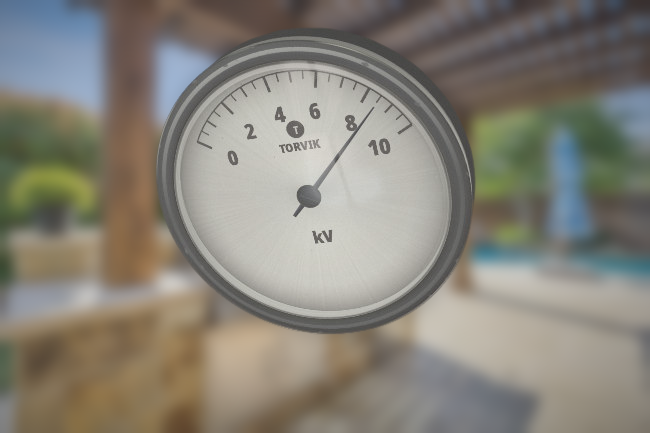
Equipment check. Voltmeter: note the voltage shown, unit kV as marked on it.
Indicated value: 8.5 kV
